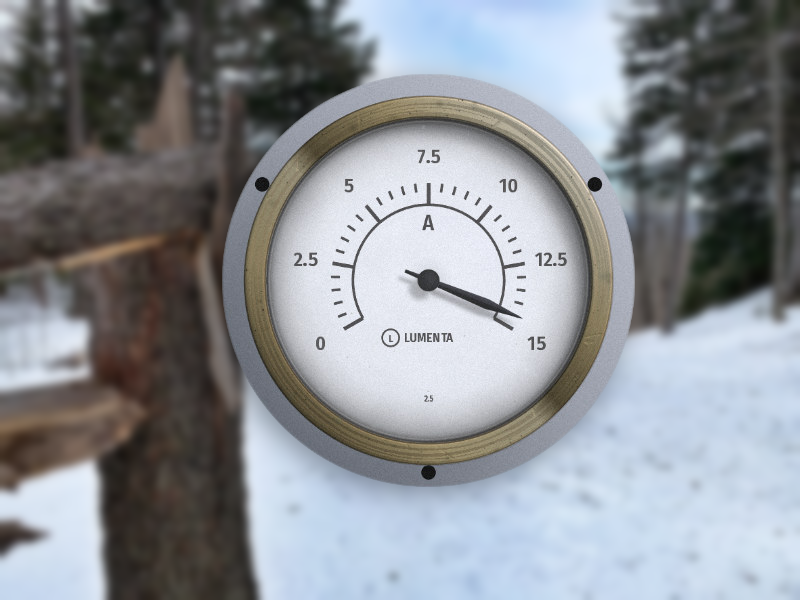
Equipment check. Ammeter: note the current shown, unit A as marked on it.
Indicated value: 14.5 A
